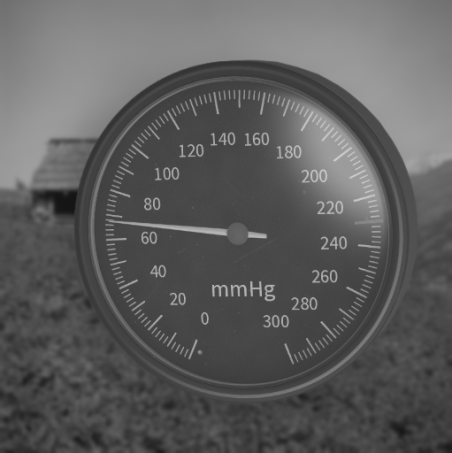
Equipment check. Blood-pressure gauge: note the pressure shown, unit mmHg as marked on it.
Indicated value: 68 mmHg
